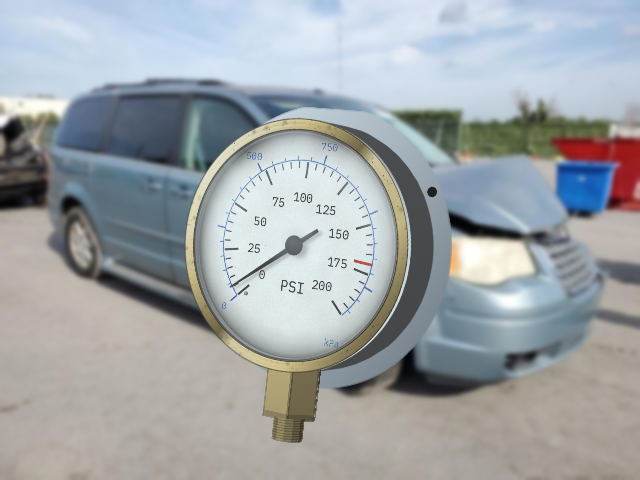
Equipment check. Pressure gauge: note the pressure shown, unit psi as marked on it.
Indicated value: 5 psi
